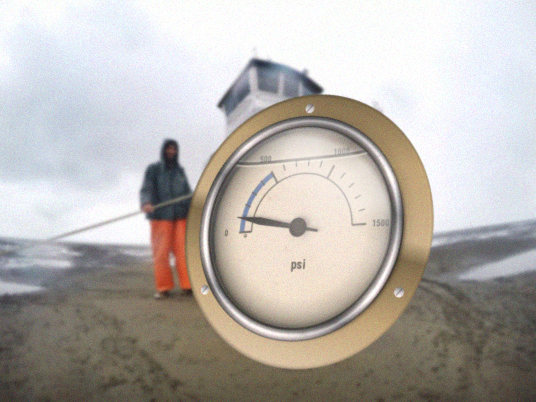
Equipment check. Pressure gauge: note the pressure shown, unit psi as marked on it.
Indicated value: 100 psi
